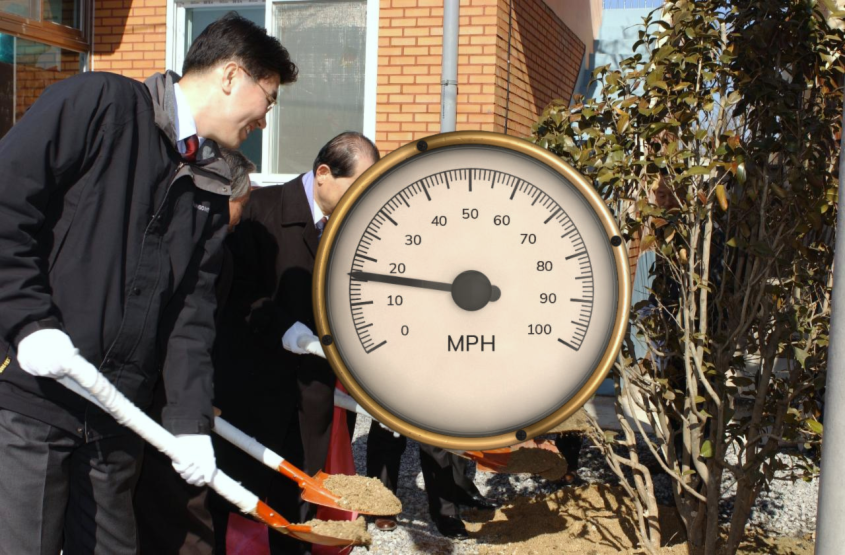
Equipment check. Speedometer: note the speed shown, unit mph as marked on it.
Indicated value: 16 mph
